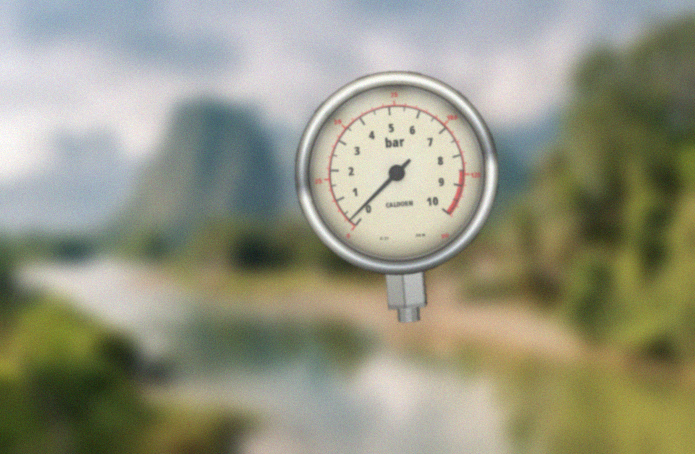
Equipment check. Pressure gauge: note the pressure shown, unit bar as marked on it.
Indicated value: 0.25 bar
